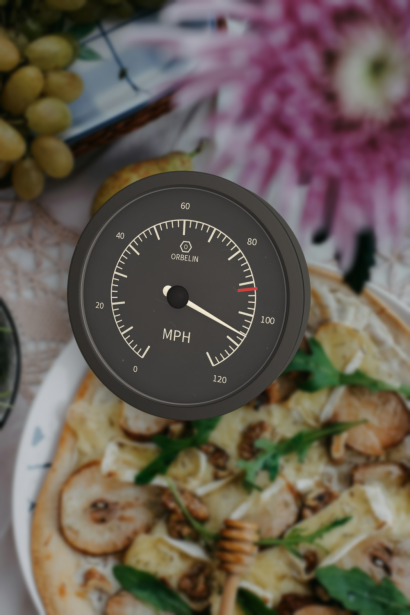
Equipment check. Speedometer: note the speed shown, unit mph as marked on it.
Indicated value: 106 mph
